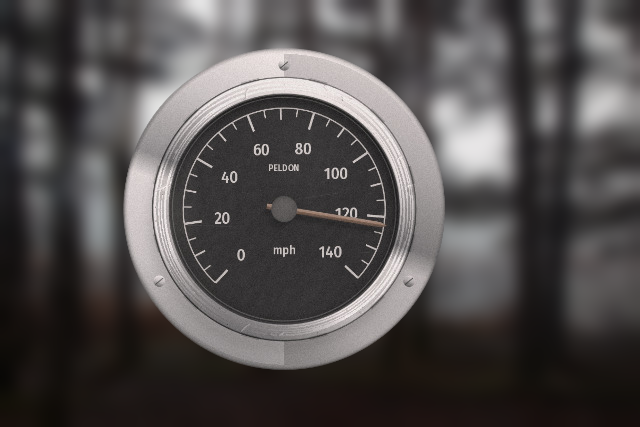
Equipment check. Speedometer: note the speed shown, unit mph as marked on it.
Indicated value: 122.5 mph
